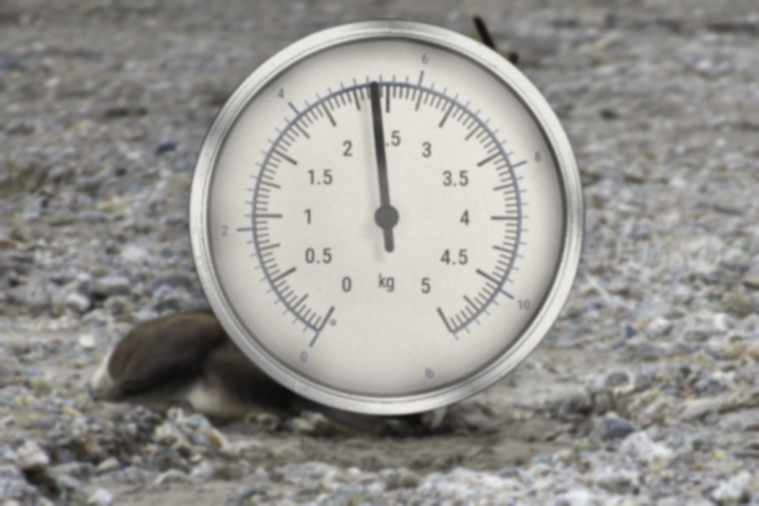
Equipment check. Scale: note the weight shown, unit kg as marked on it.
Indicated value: 2.4 kg
